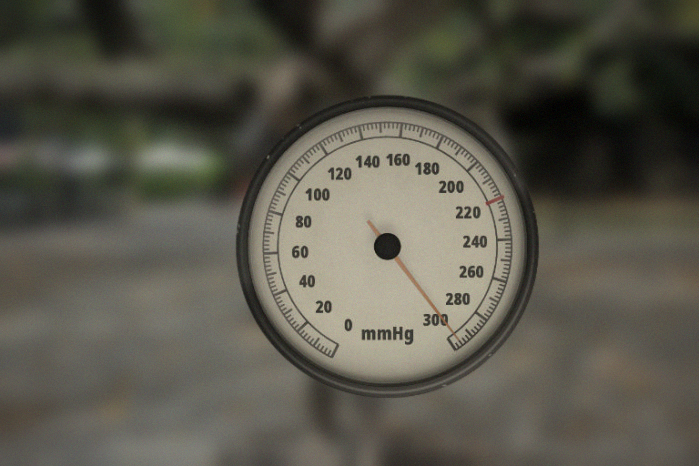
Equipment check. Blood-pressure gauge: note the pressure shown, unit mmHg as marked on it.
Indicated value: 296 mmHg
